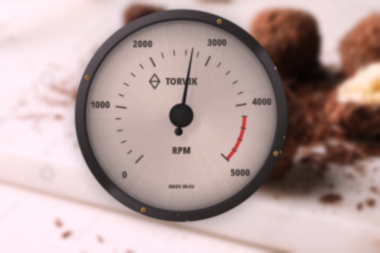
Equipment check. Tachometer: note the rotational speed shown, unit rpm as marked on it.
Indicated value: 2700 rpm
